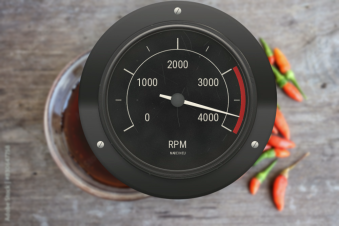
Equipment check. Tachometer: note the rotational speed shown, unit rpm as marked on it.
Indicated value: 3750 rpm
